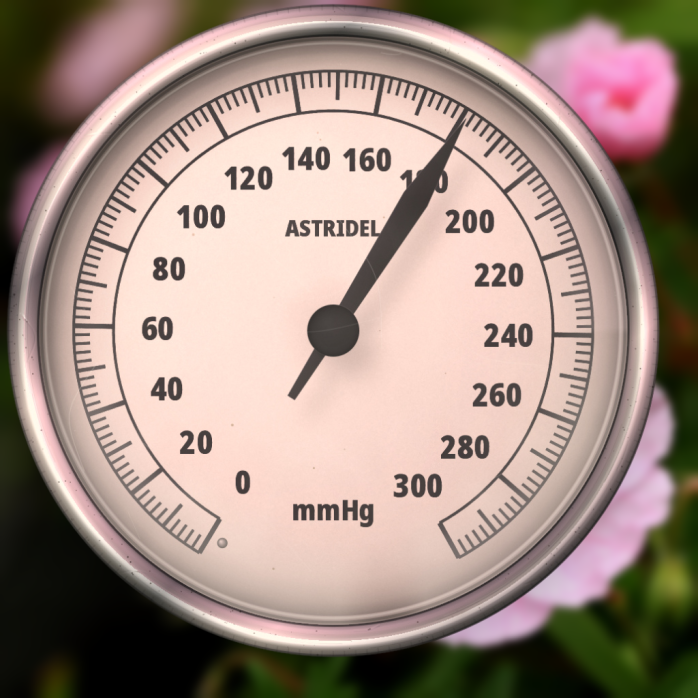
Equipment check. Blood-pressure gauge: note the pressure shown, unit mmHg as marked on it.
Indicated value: 181 mmHg
